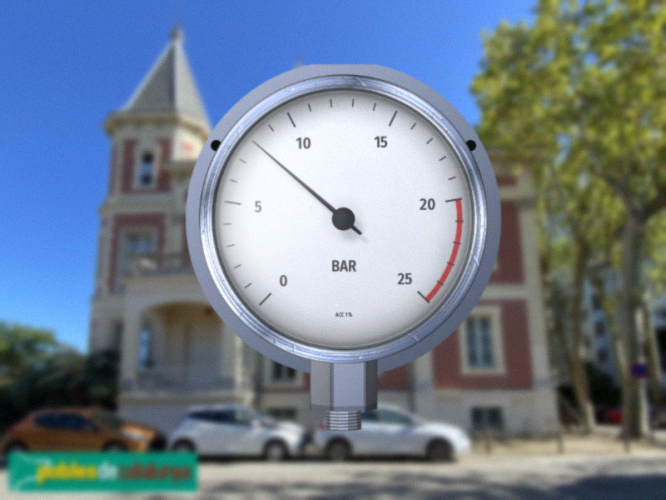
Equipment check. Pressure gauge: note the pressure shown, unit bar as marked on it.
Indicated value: 8 bar
